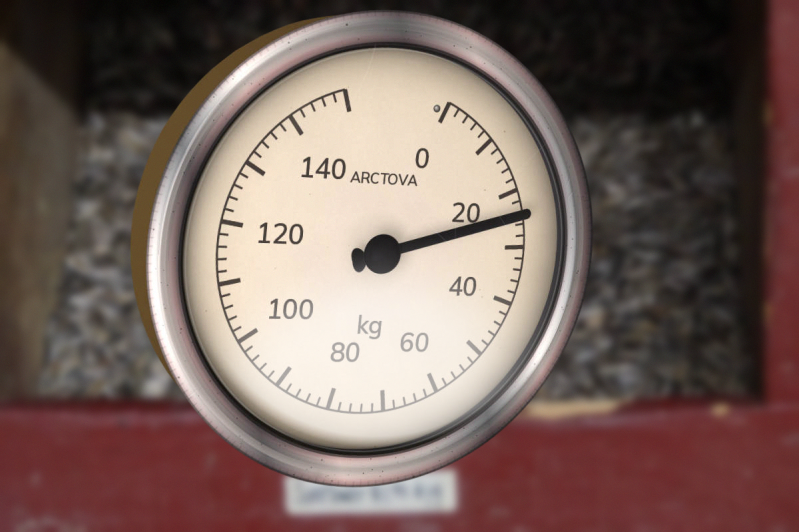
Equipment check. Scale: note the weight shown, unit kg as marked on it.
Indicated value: 24 kg
